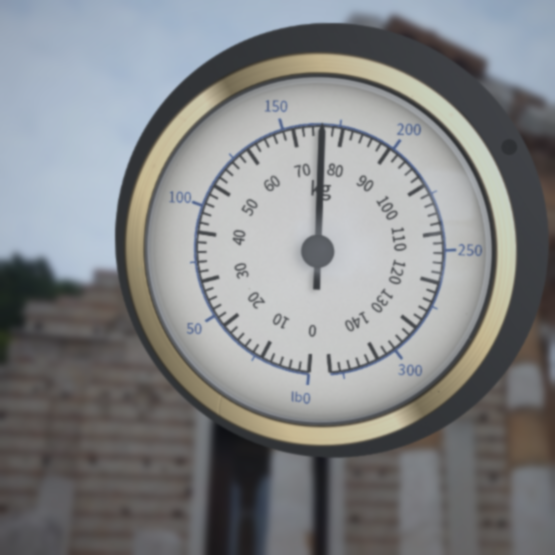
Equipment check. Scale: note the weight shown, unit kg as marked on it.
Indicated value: 76 kg
